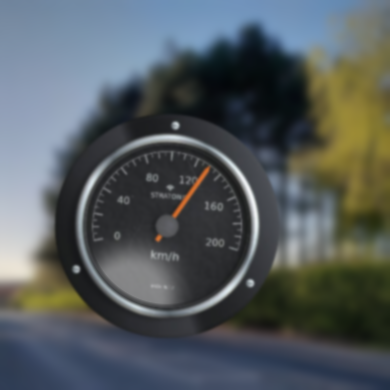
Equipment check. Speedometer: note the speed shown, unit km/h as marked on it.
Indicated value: 130 km/h
